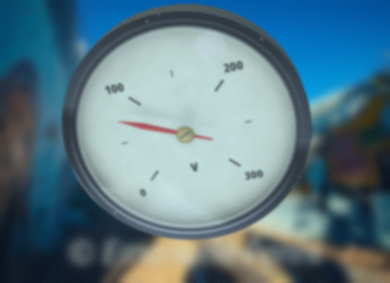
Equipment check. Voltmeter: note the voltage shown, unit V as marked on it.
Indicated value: 75 V
